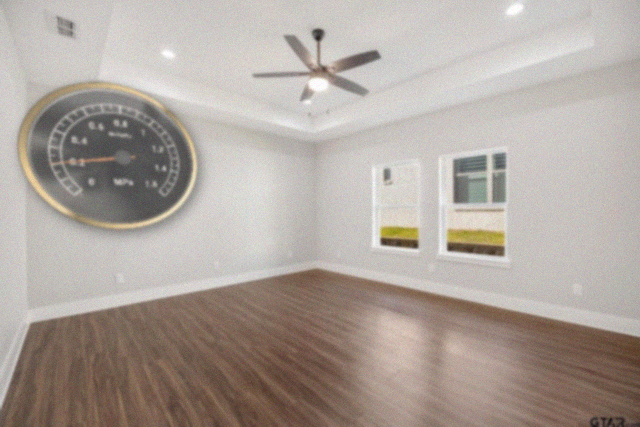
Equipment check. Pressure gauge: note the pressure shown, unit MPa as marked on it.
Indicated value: 0.2 MPa
